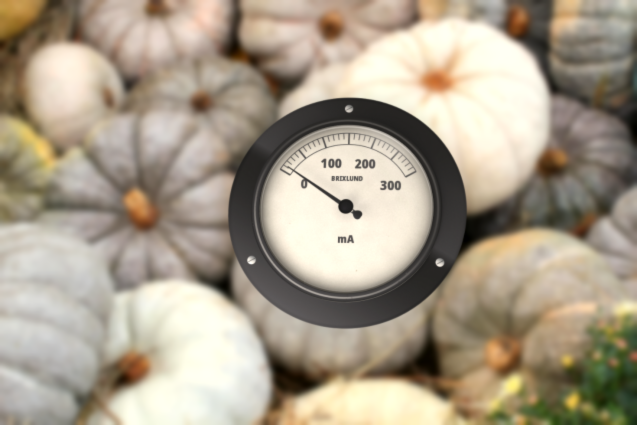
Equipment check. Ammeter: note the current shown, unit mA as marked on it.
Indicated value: 10 mA
